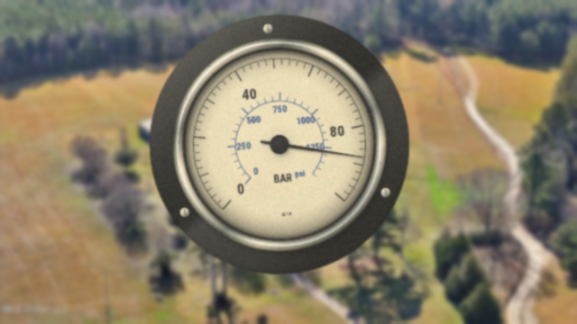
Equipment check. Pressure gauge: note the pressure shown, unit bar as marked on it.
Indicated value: 88 bar
